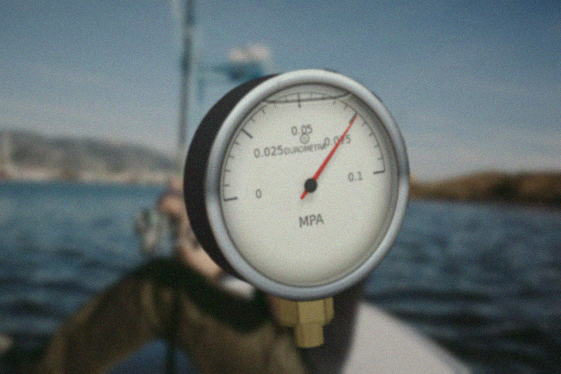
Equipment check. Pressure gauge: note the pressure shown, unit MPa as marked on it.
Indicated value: 0.075 MPa
